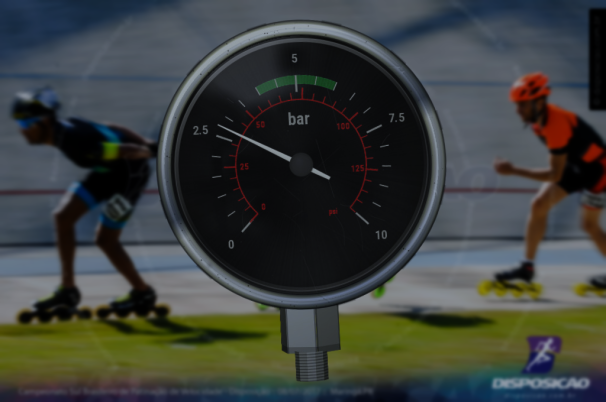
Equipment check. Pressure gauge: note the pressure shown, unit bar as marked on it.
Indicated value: 2.75 bar
